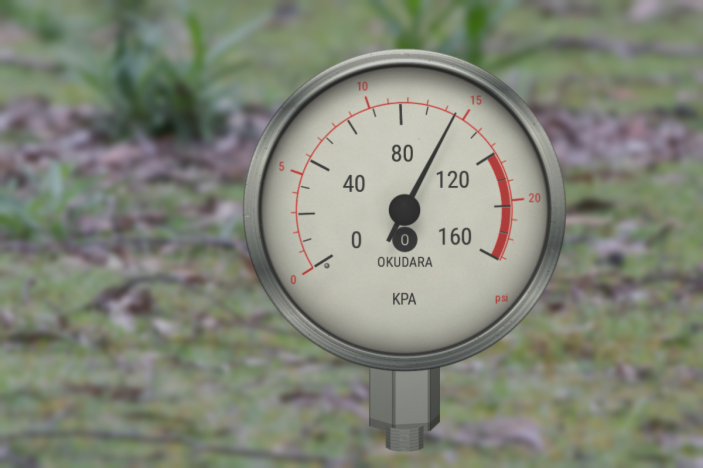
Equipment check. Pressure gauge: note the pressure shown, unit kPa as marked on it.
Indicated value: 100 kPa
